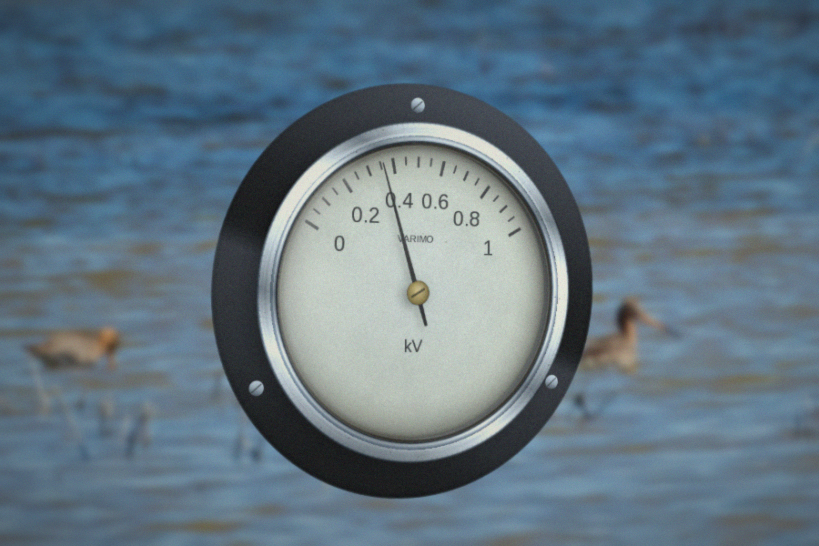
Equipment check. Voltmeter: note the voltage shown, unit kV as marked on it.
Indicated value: 0.35 kV
